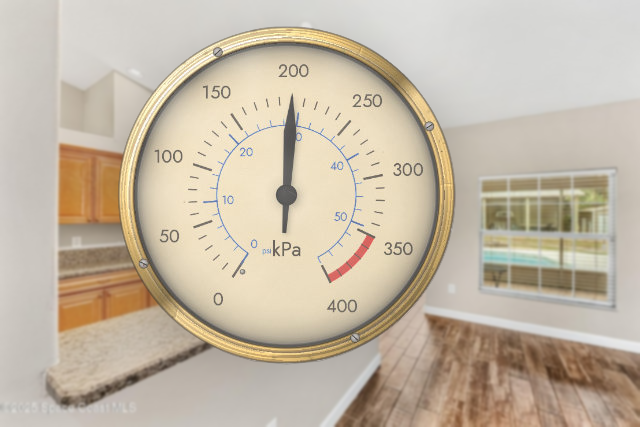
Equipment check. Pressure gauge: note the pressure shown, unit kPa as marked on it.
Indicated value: 200 kPa
